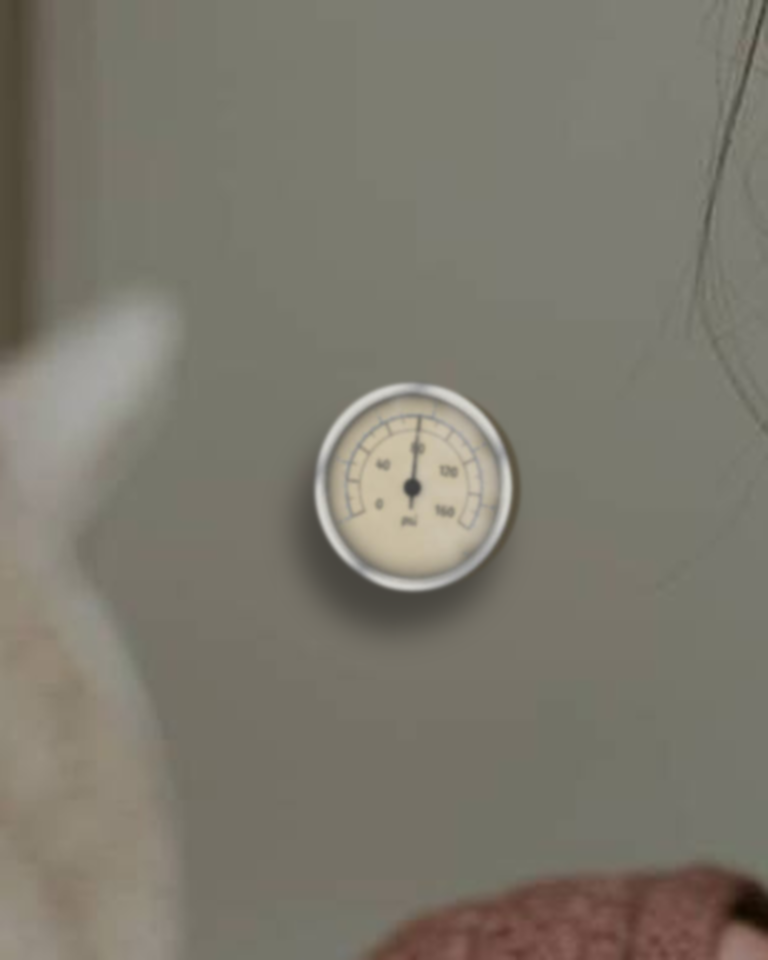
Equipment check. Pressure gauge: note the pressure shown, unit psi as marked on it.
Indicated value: 80 psi
